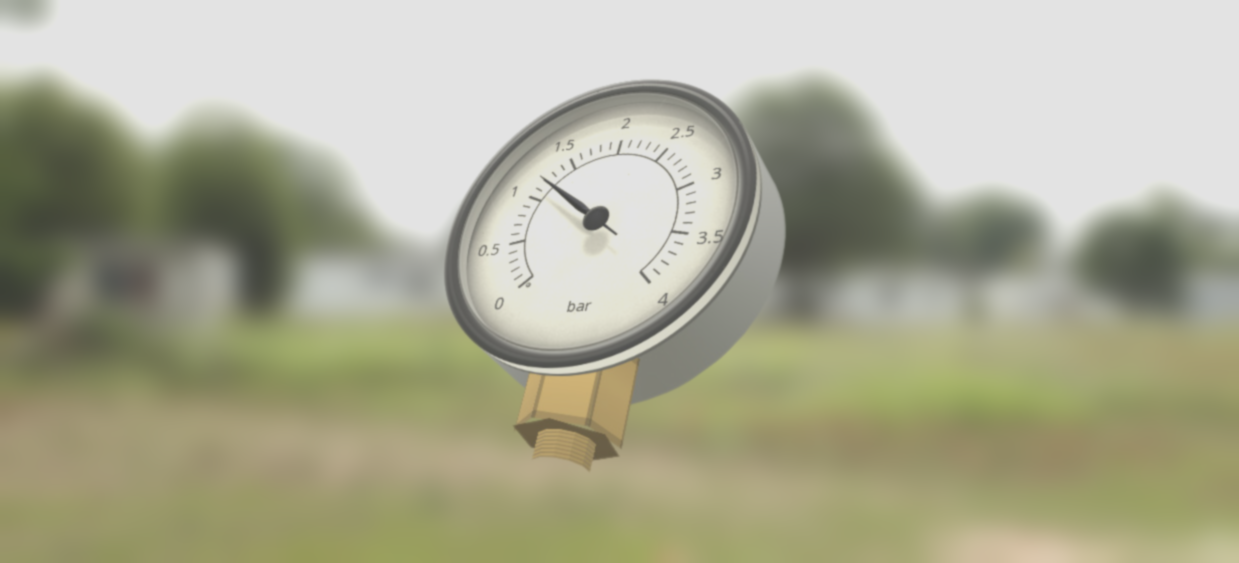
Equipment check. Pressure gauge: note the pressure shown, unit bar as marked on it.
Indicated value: 1.2 bar
